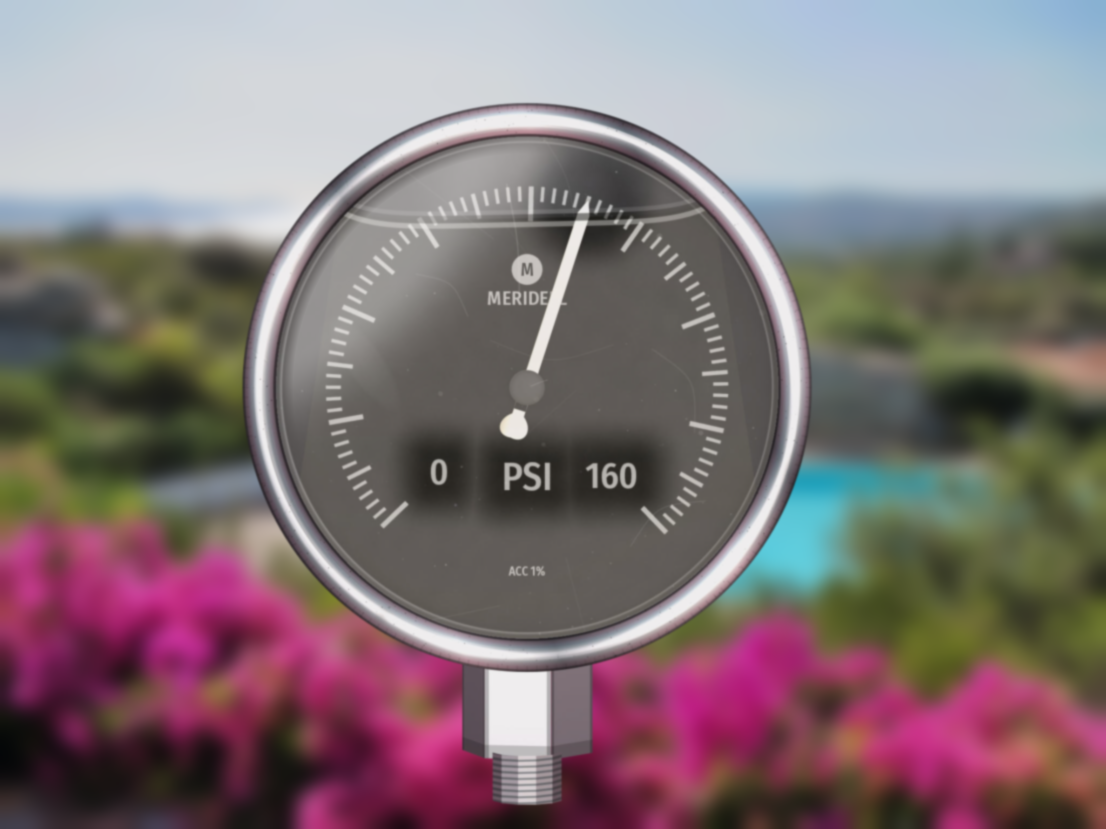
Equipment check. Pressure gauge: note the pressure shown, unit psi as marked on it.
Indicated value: 90 psi
